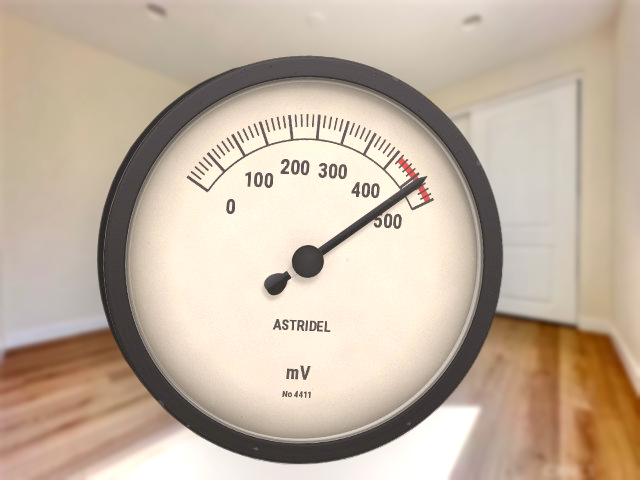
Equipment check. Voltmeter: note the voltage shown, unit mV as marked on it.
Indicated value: 460 mV
